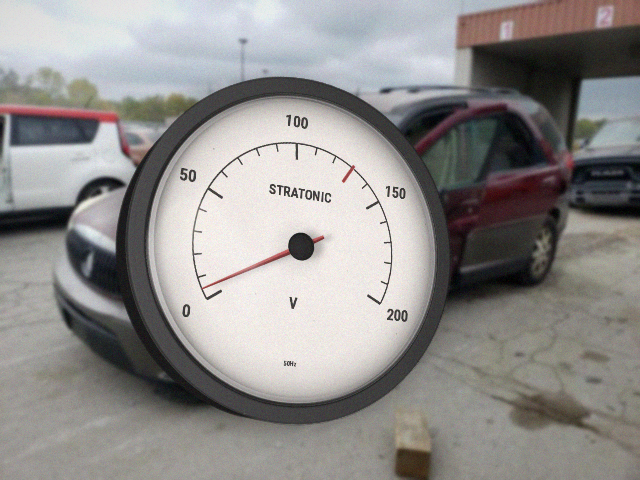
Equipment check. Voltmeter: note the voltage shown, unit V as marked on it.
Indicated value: 5 V
